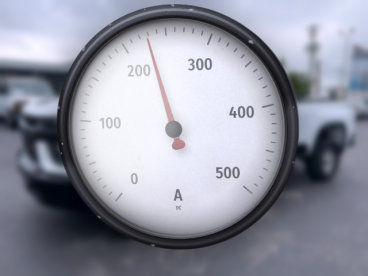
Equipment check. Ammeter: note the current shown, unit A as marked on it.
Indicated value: 230 A
